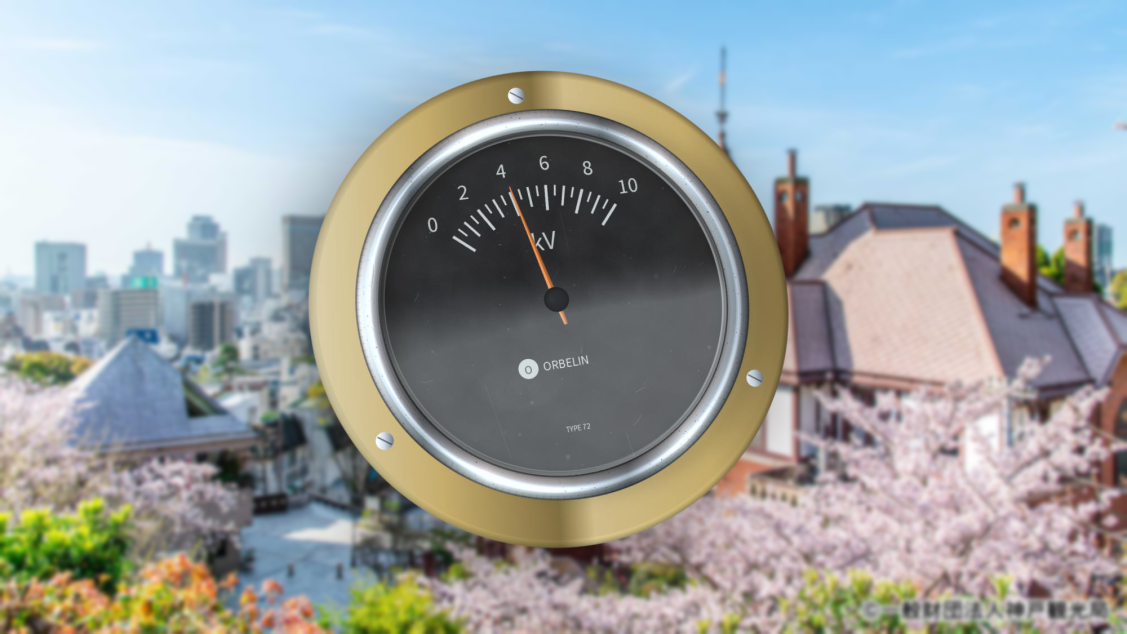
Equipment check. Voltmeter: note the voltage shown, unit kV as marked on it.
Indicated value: 4 kV
